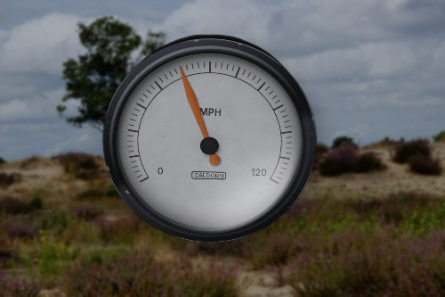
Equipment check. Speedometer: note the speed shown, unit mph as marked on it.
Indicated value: 50 mph
